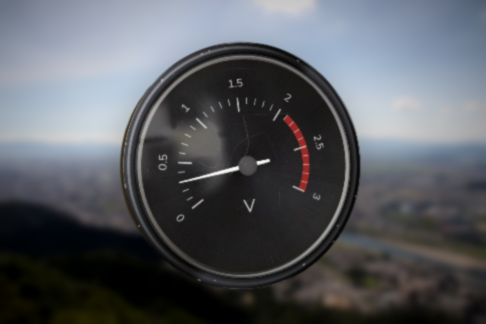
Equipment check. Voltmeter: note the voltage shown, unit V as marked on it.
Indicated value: 0.3 V
